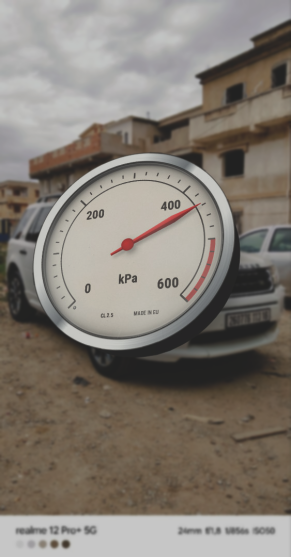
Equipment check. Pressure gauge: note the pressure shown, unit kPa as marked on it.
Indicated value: 440 kPa
